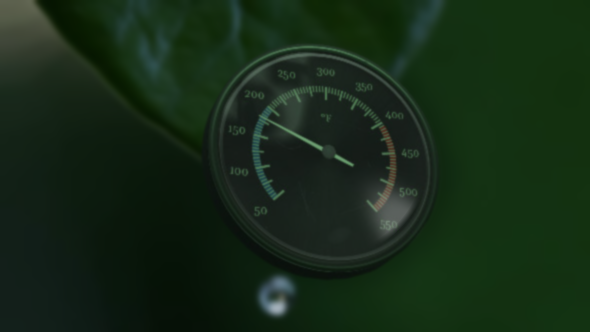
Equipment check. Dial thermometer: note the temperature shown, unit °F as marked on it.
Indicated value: 175 °F
